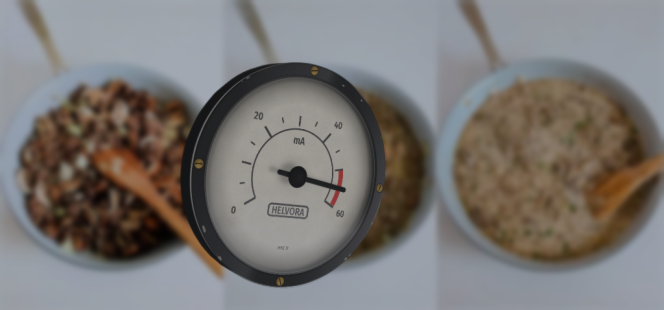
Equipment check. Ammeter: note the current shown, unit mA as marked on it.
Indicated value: 55 mA
